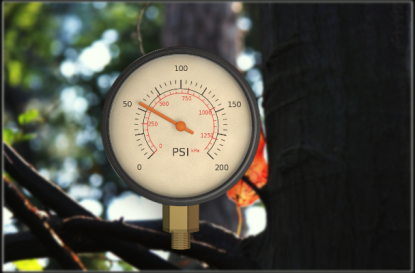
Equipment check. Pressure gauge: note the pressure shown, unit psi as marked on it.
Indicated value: 55 psi
